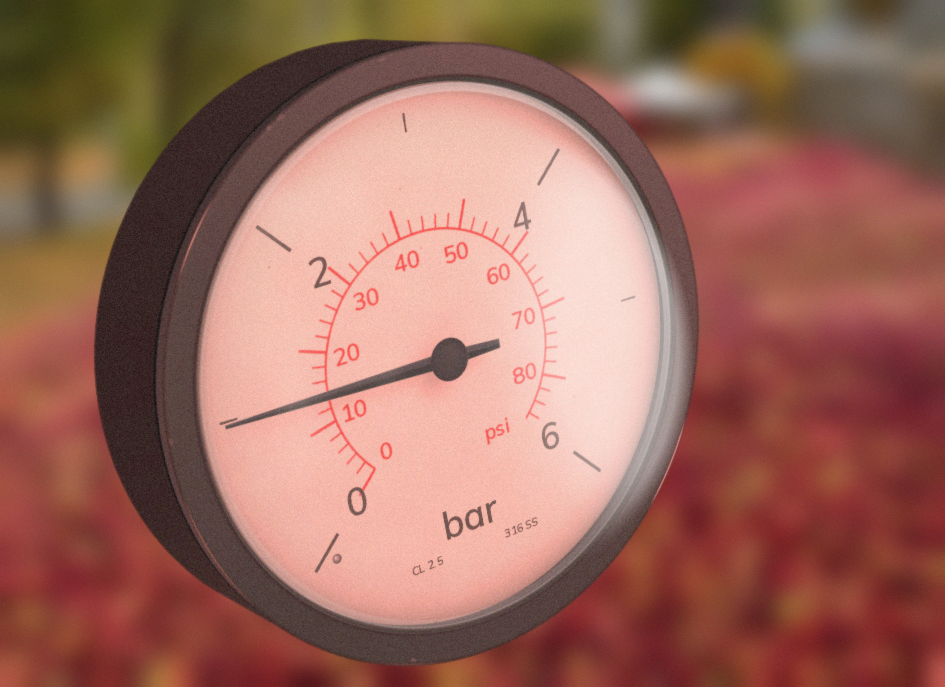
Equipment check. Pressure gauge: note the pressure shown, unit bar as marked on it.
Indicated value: 1 bar
